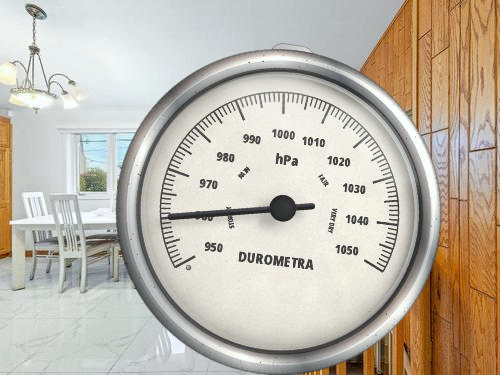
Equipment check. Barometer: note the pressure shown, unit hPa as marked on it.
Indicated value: 960 hPa
